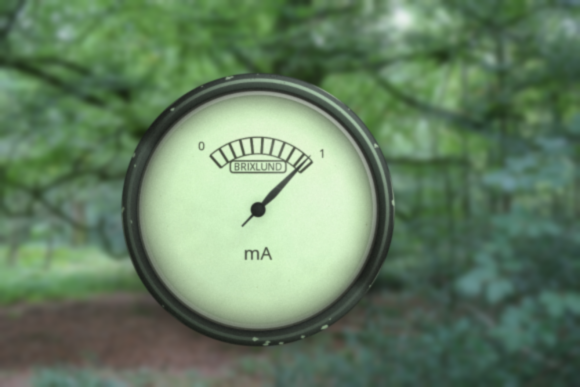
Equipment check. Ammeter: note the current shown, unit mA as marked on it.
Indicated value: 0.95 mA
